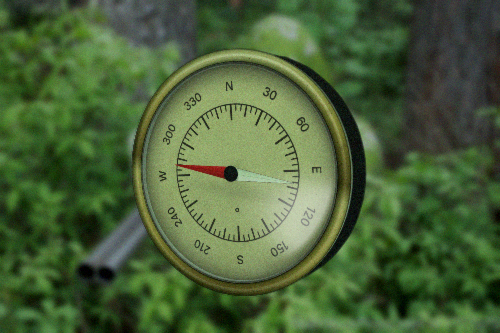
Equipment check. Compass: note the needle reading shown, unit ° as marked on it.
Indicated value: 280 °
